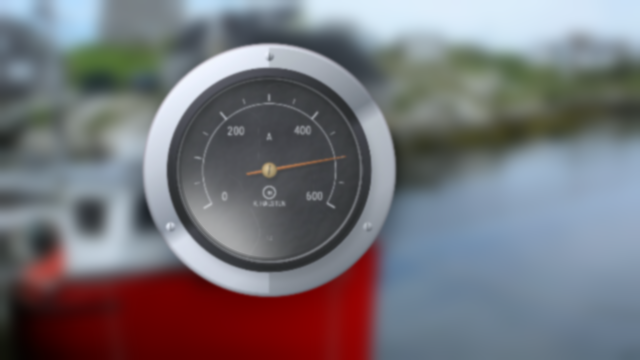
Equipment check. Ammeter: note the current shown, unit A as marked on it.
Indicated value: 500 A
